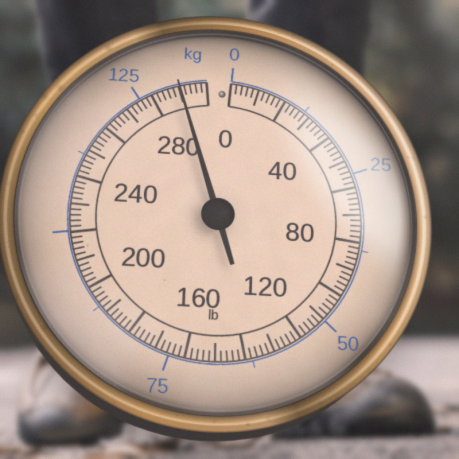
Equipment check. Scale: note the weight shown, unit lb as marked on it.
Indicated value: 290 lb
